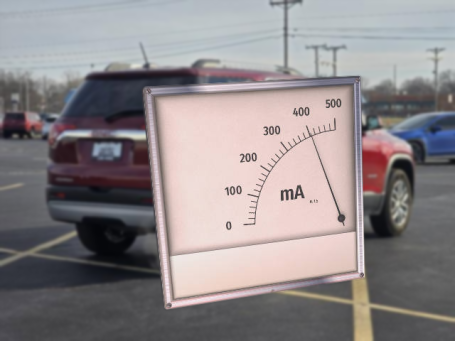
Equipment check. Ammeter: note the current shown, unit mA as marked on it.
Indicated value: 400 mA
